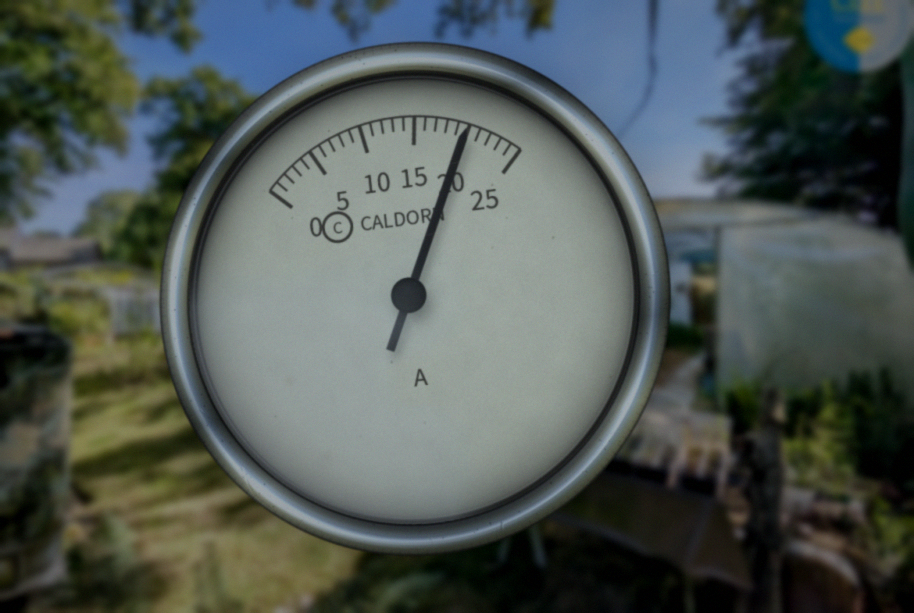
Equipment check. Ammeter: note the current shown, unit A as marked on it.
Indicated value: 20 A
